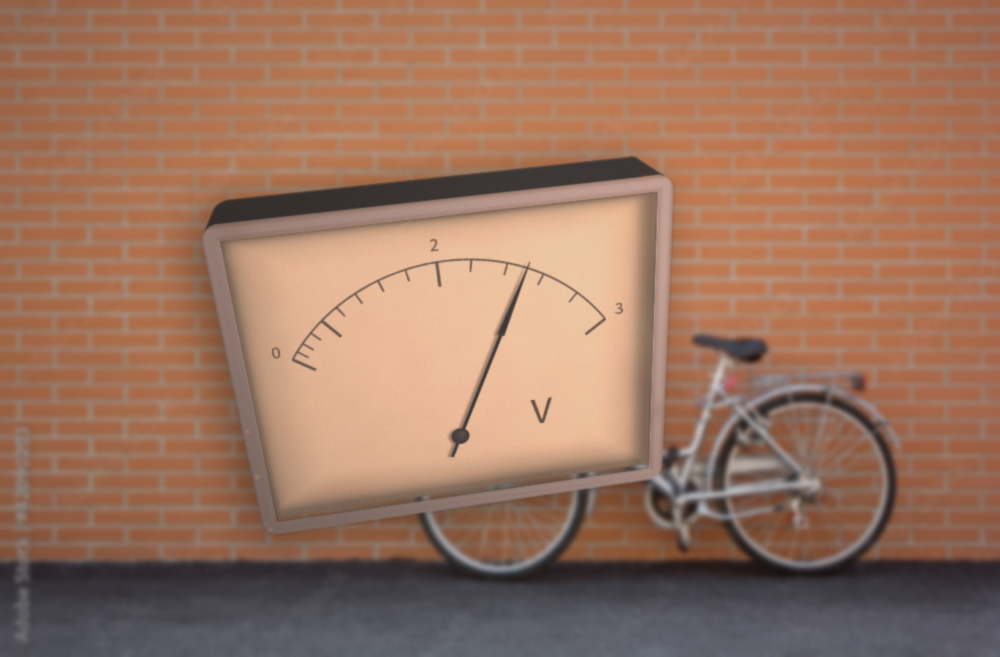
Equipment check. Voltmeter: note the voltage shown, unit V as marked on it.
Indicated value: 2.5 V
